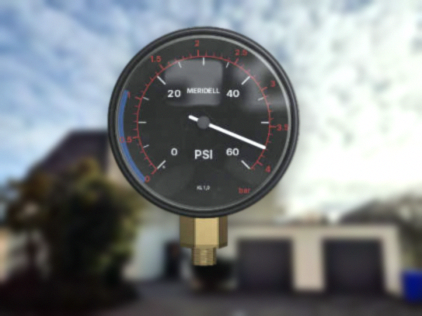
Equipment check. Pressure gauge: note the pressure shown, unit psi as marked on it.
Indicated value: 55 psi
